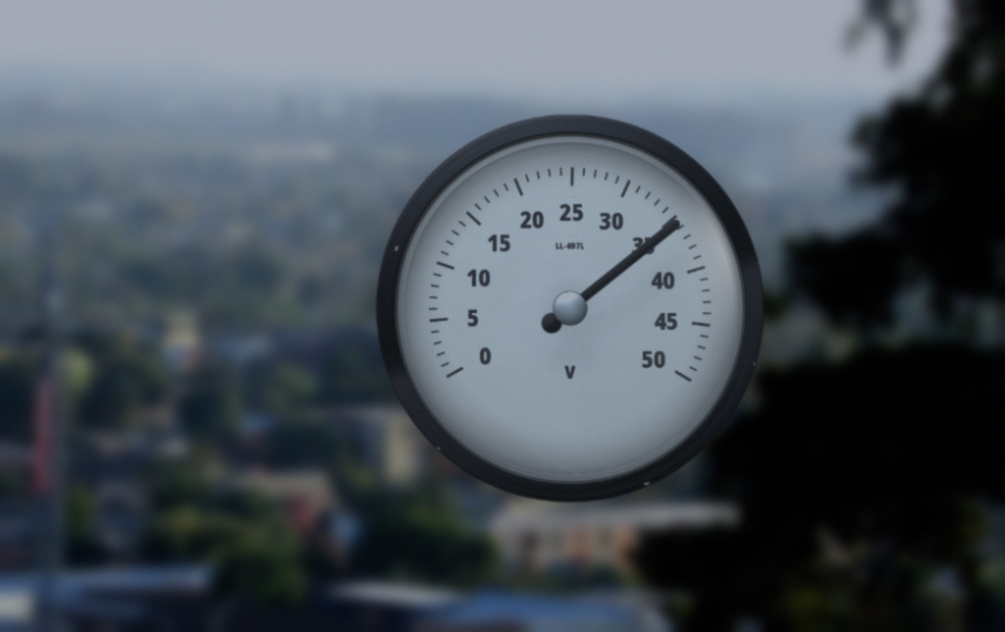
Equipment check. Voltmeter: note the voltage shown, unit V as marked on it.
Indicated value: 35.5 V
